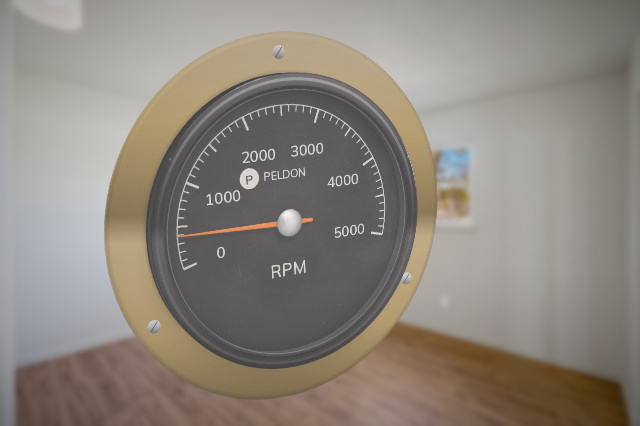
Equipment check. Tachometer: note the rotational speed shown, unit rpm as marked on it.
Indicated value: 400 rpm
